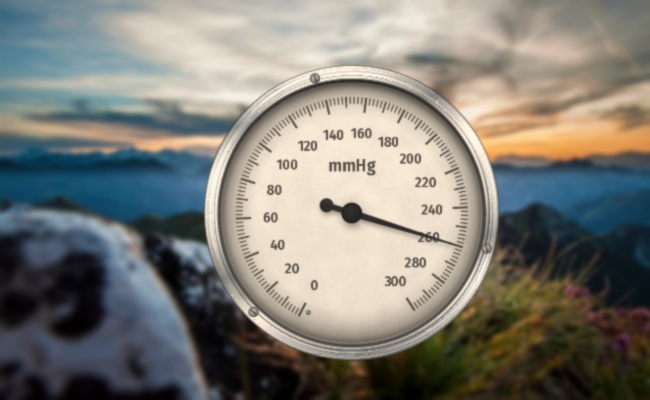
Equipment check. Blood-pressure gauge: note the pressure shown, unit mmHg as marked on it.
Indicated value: 260 mmHg
